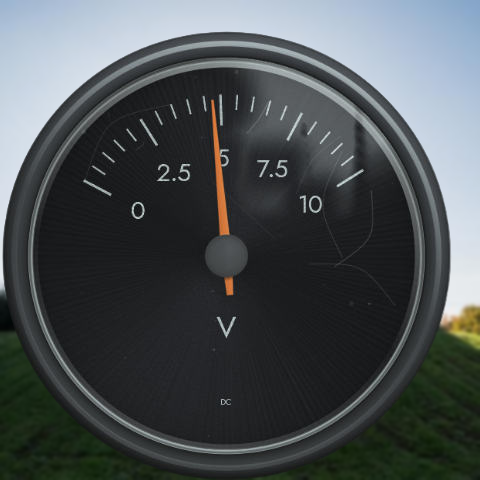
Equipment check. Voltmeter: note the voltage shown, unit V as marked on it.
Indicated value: 4.75 V
